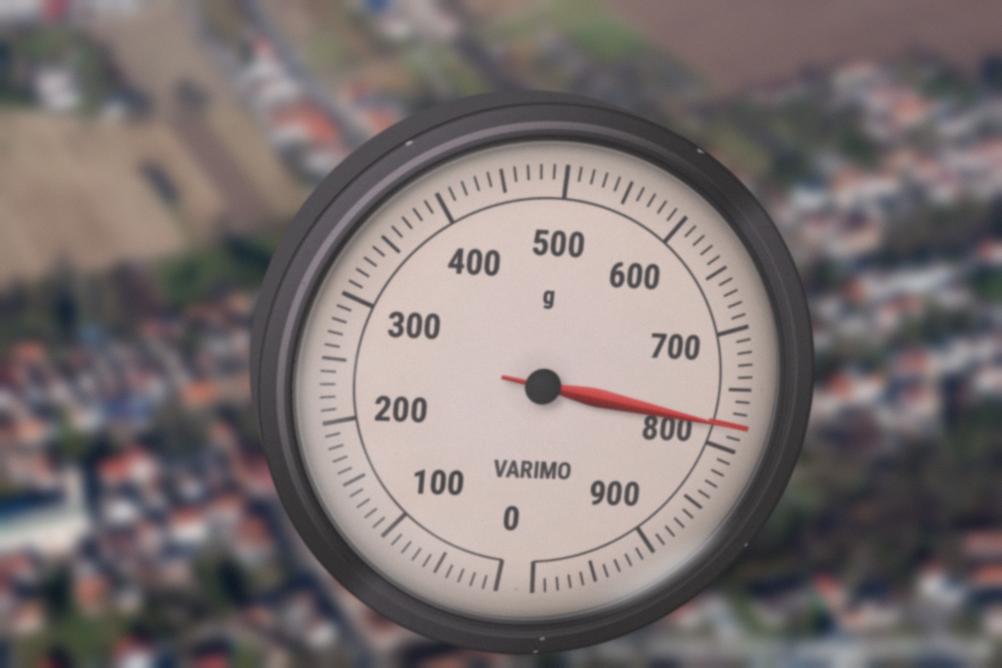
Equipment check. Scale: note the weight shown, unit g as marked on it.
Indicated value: 780 g
